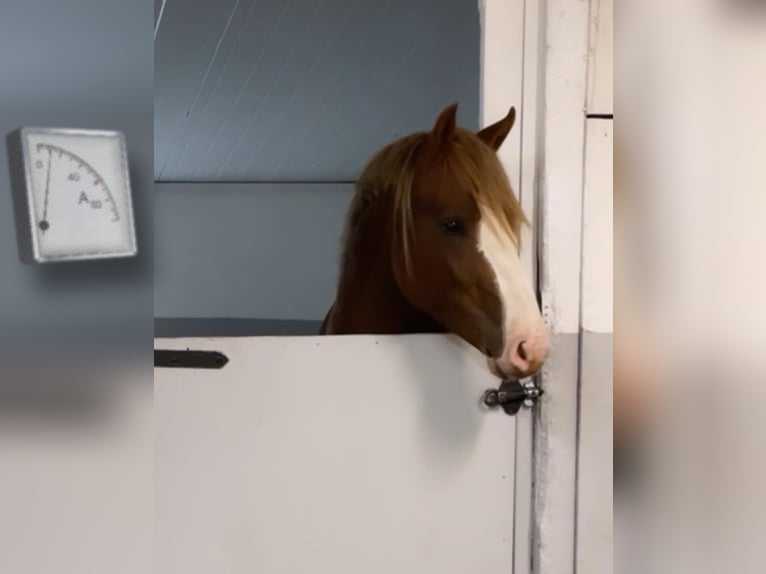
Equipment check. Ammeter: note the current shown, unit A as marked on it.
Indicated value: 10 A
